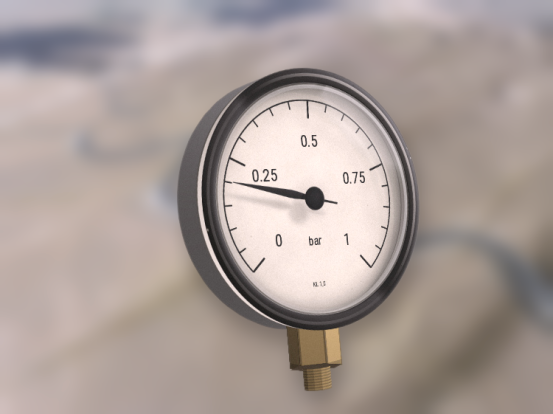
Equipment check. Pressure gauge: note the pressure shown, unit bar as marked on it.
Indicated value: 0.2 bar
